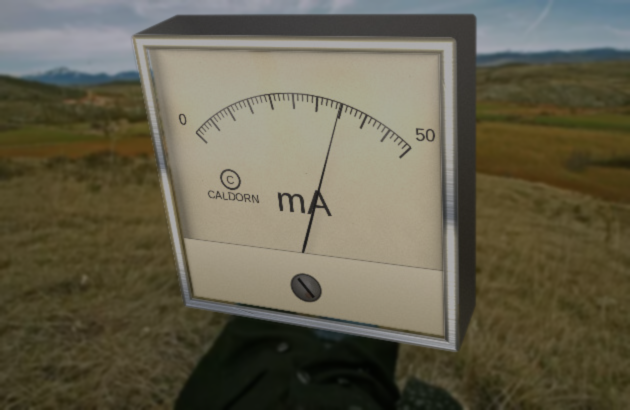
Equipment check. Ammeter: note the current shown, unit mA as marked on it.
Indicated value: 35 mA
